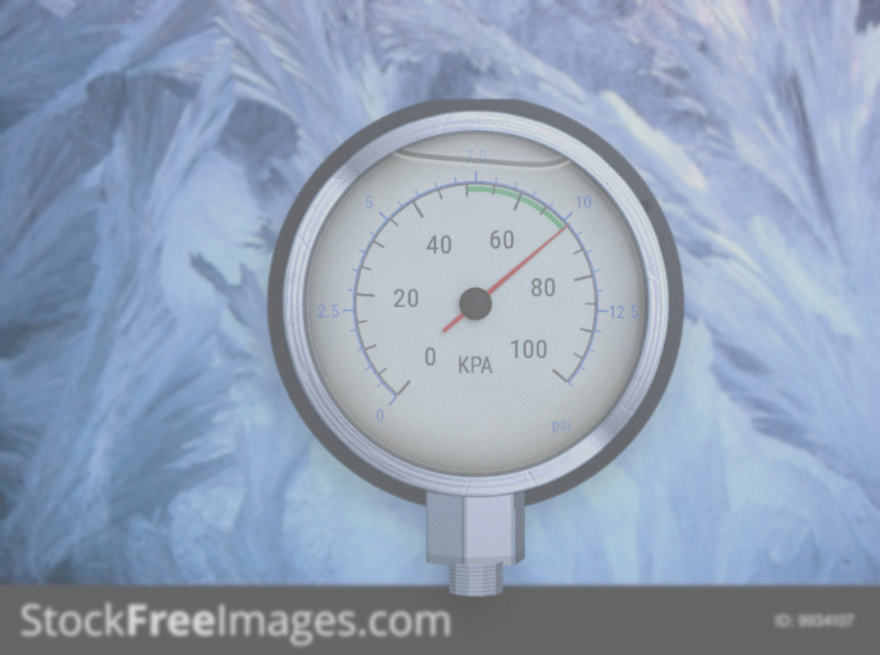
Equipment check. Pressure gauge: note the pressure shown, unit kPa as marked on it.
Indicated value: 70 kPa
